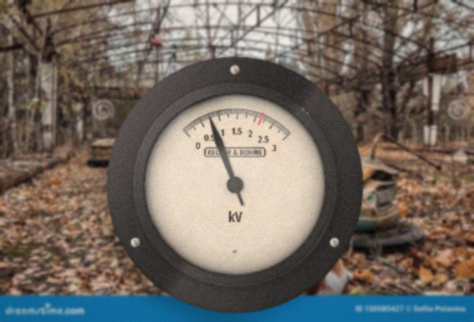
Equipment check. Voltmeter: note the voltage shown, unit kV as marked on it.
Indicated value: 0.75 kV
